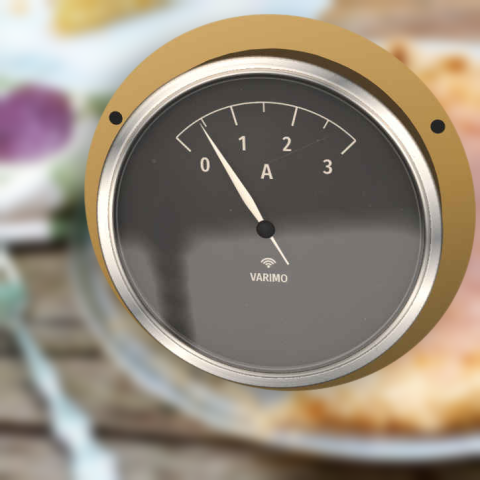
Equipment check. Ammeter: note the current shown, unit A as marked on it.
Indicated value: 0.5 A
